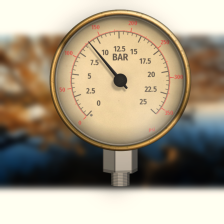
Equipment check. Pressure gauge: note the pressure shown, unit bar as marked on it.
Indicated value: 9 bar
